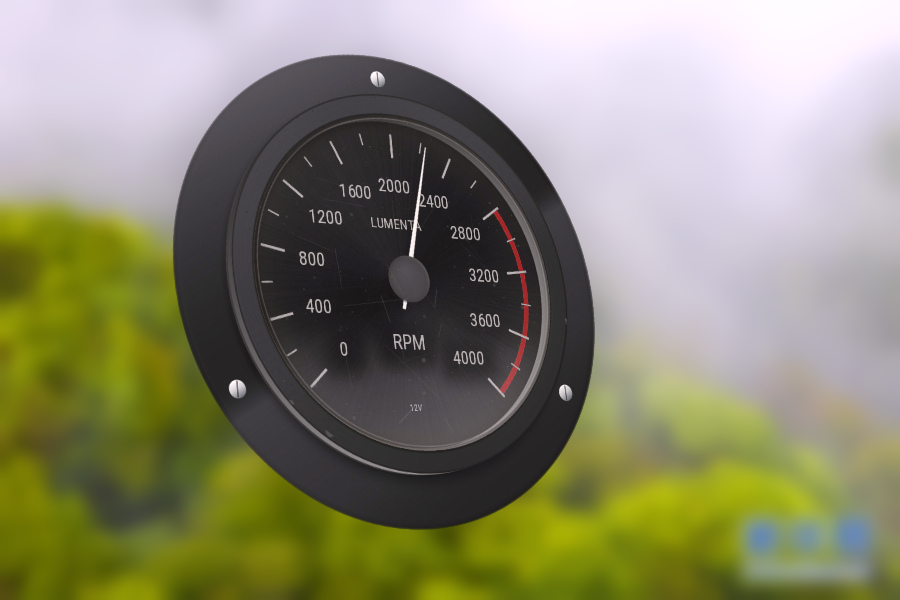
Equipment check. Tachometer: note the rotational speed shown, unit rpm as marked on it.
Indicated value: 2200 rpm
